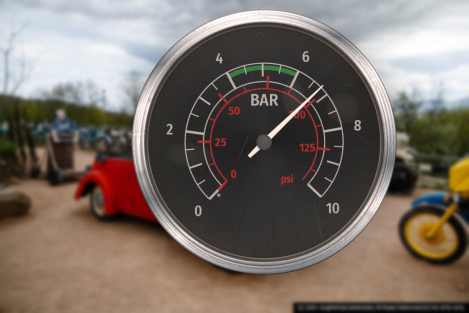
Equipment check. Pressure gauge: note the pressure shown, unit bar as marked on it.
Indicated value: 6.75 bar
